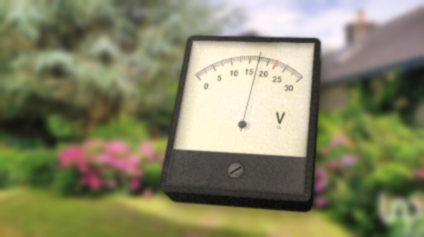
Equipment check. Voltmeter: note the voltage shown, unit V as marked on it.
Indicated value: 17.5 V
